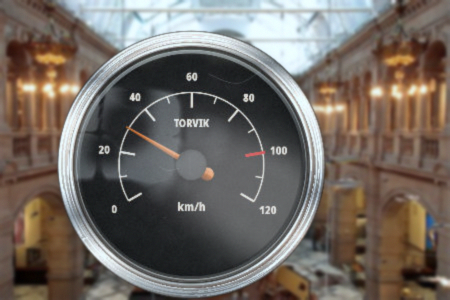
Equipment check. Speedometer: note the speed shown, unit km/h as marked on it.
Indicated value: 30 km/h
